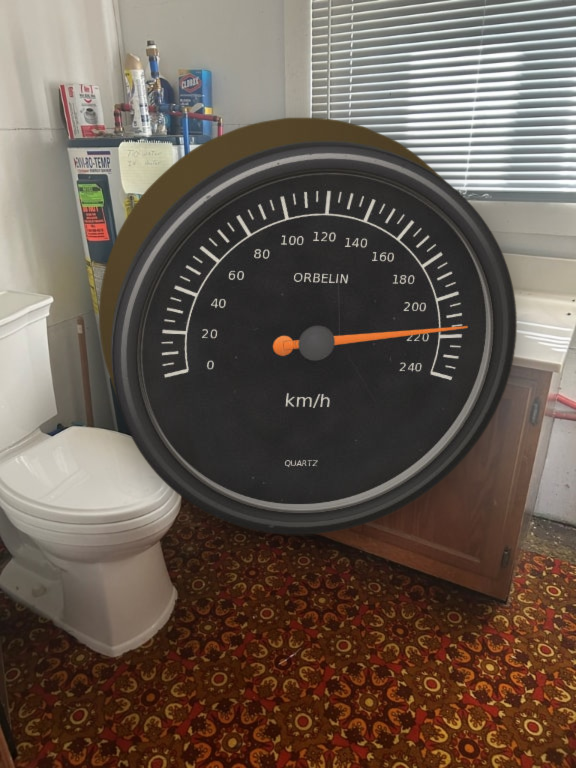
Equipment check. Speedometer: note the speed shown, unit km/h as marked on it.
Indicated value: 215 km/h
